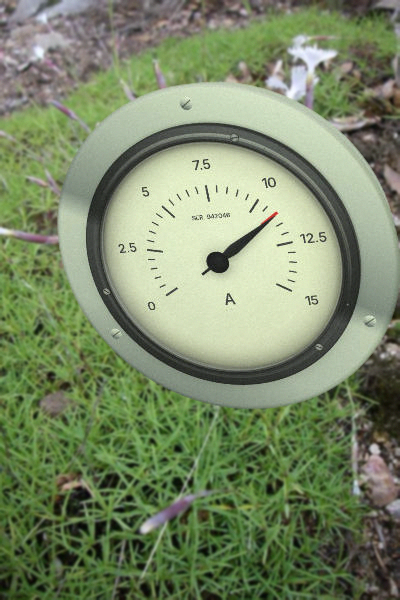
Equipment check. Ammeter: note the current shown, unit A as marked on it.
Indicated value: 11 A
